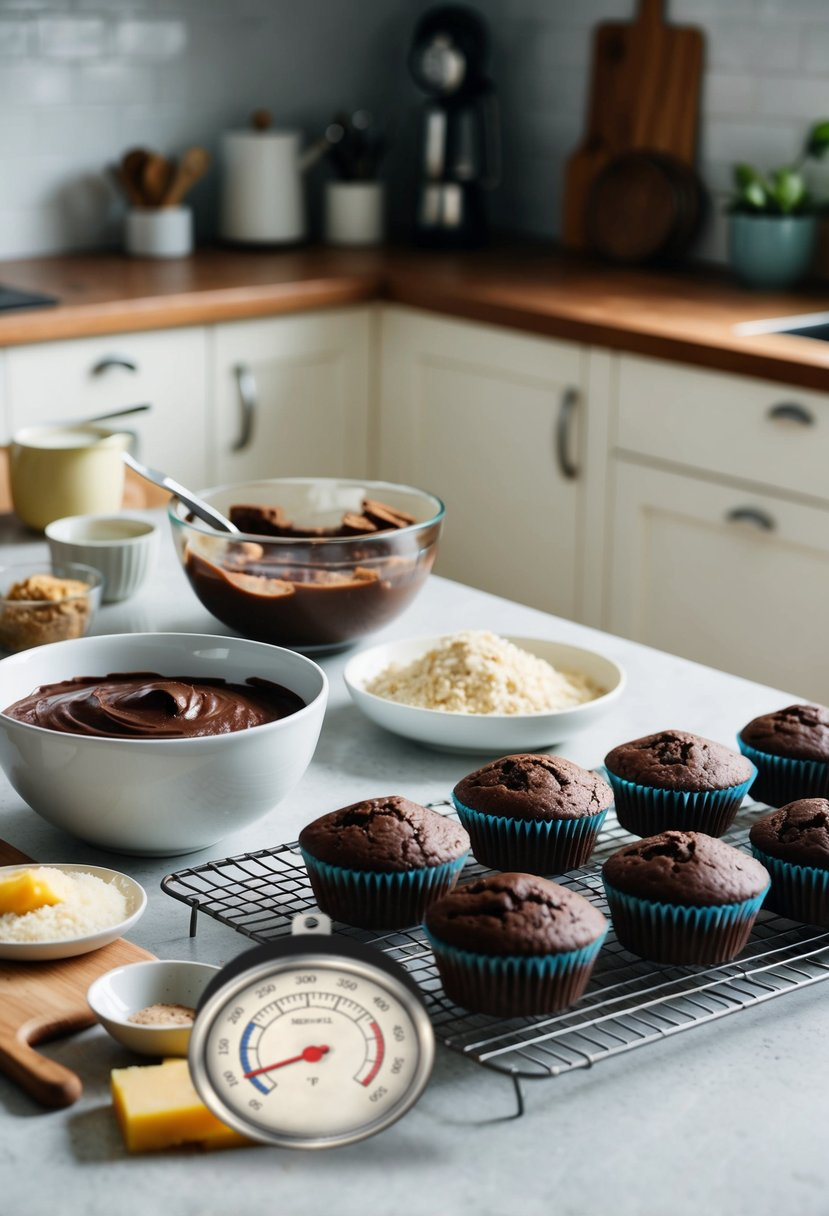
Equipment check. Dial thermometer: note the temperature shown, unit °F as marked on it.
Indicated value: 100 °F
